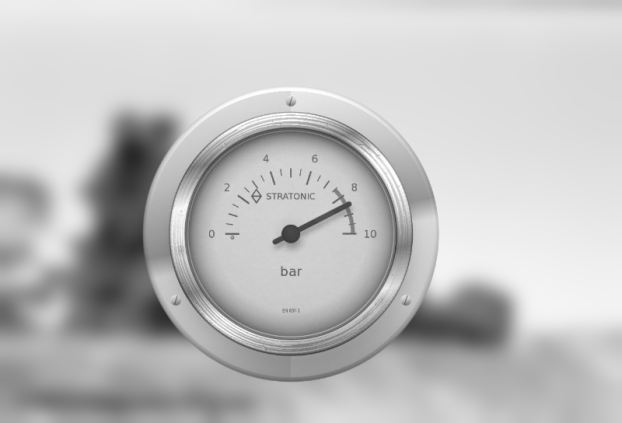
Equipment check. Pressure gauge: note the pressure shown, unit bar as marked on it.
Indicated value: 8.5 bar
